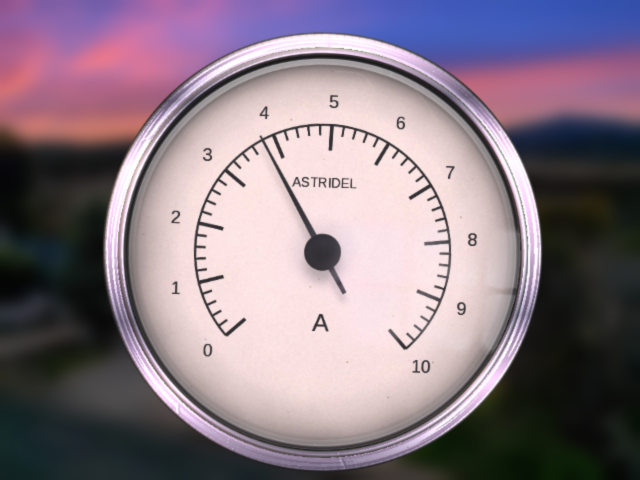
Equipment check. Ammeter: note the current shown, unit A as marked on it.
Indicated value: 3.8 A
